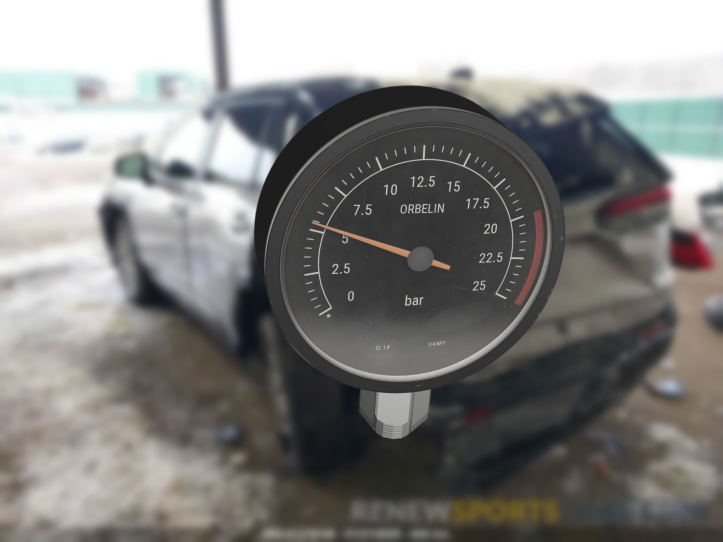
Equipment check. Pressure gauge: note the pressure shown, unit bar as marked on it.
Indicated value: 5.5 bar
